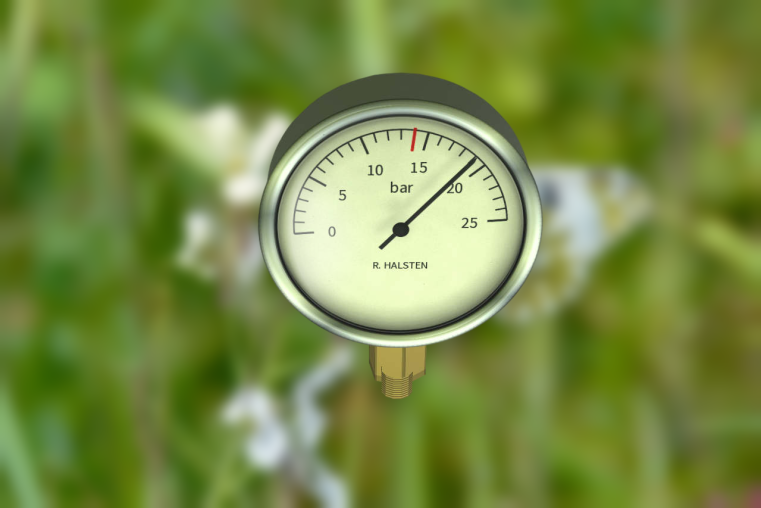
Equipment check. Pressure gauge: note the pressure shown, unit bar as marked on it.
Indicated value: 19 bar
